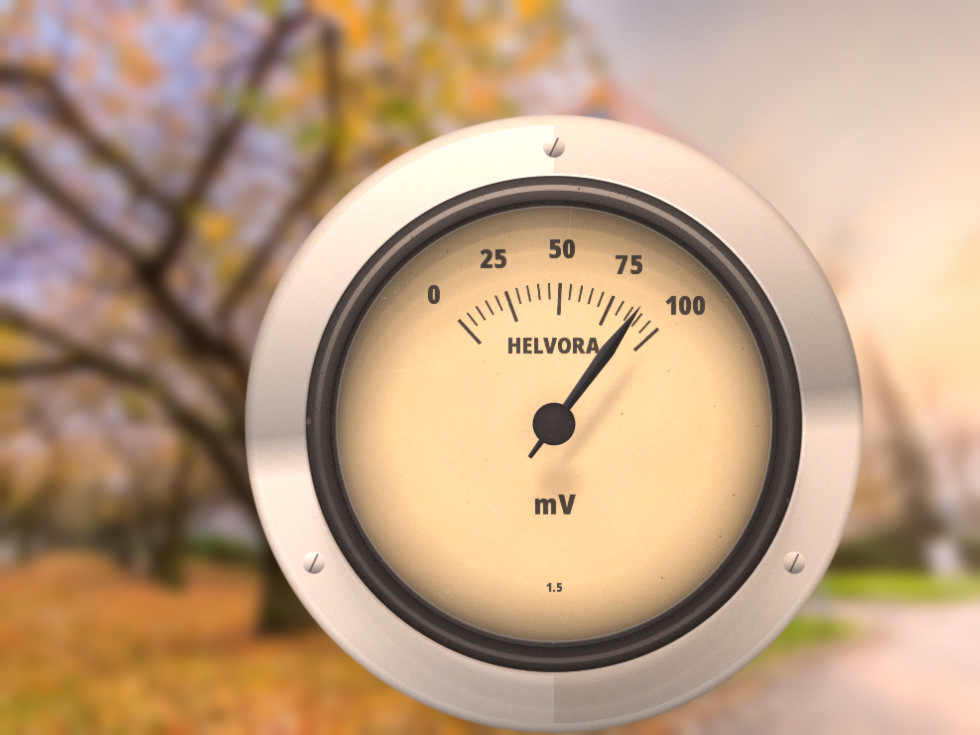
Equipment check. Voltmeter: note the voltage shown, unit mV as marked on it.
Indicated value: 87.5 mV
